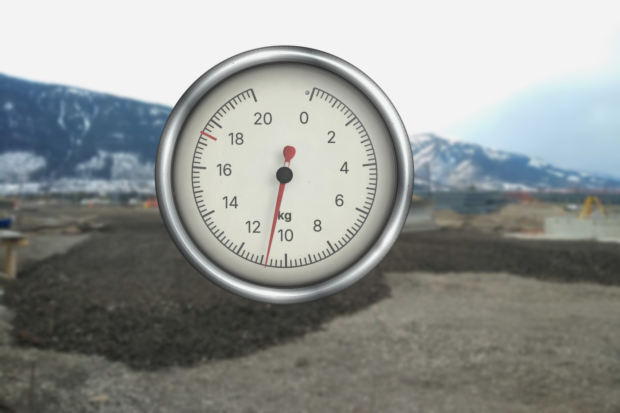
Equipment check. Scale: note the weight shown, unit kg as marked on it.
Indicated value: 10.8 kg
